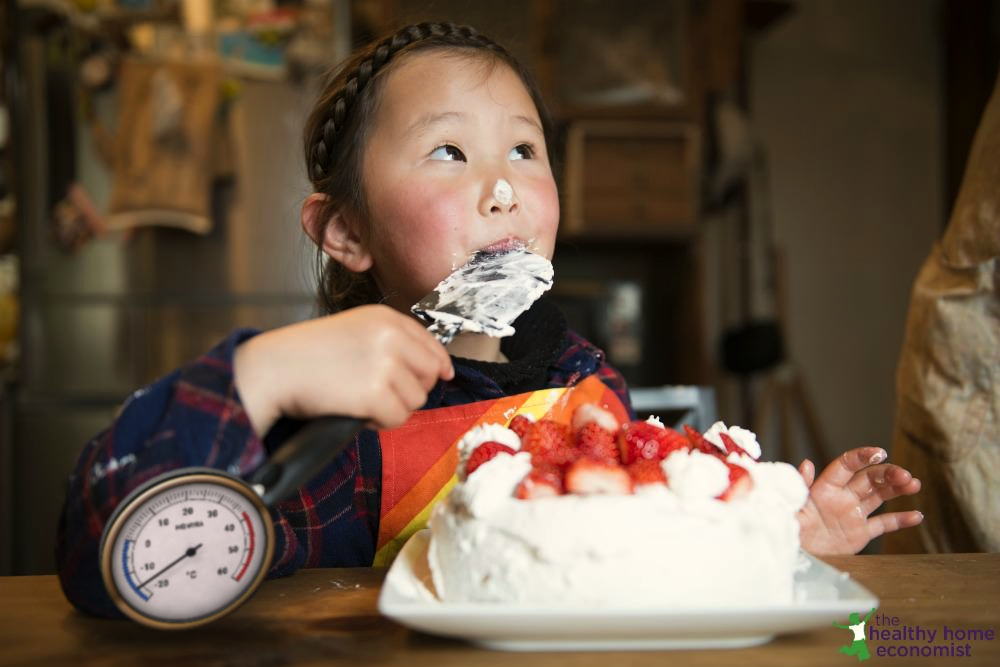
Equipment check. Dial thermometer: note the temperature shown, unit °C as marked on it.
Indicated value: -15 °C
